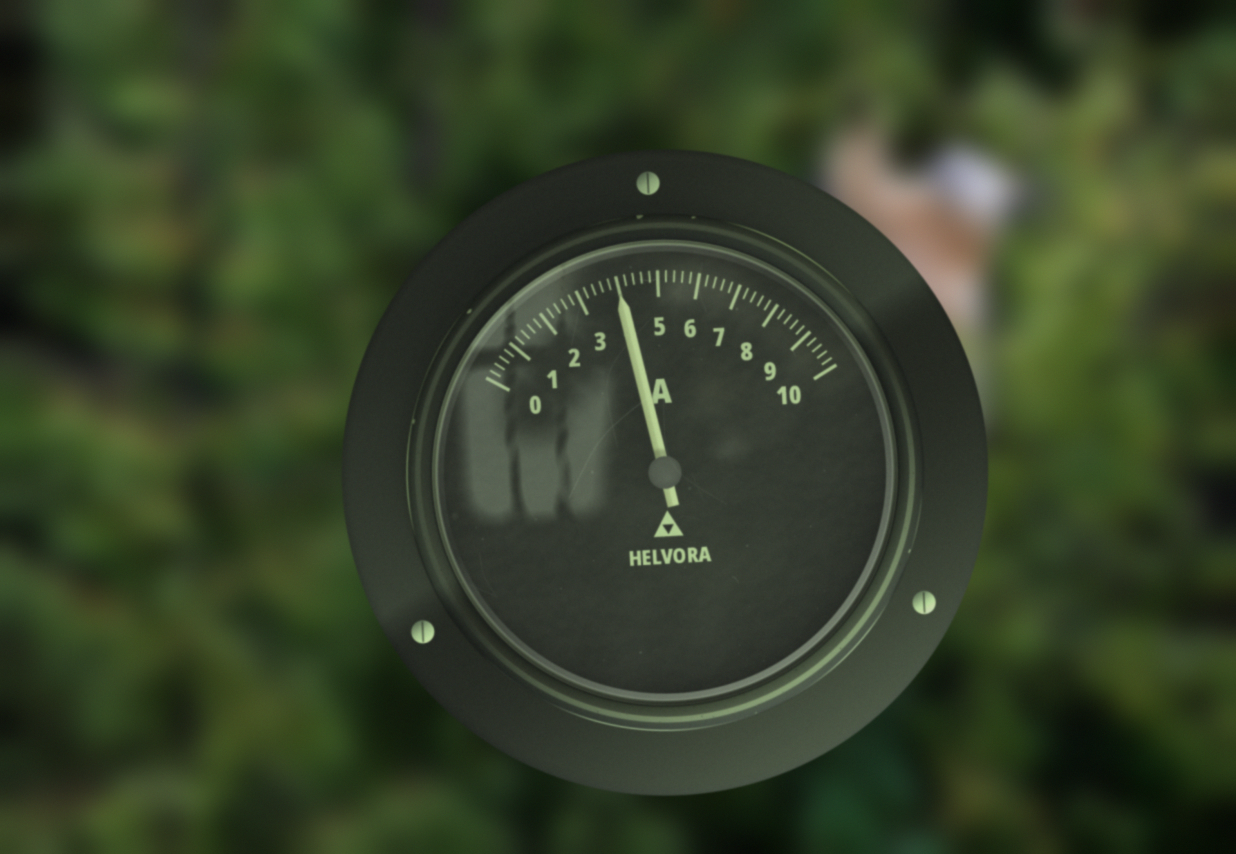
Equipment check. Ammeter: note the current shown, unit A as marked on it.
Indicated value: 4 A
